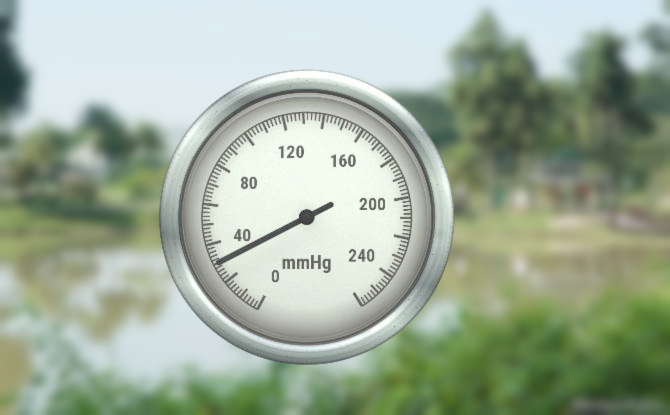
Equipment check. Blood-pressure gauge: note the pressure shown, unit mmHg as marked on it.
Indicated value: 30 mmHg
